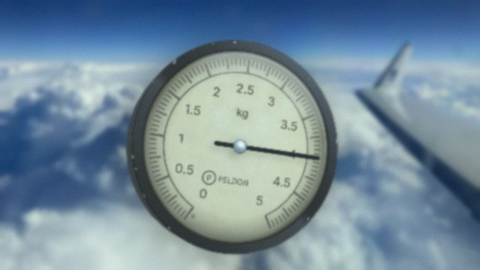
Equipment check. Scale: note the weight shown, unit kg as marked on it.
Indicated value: 4 kg
